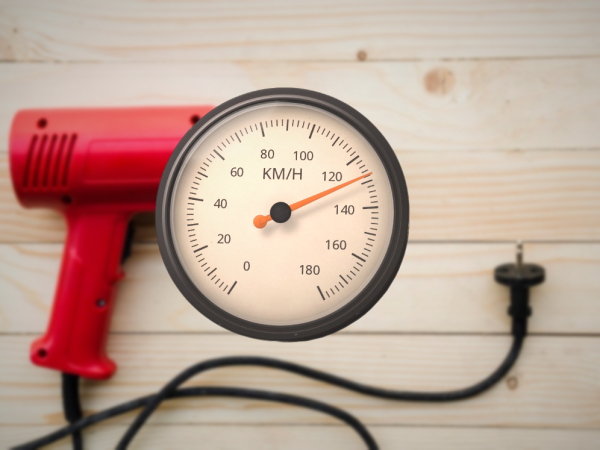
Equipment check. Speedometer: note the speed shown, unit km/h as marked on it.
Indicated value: 128 km/h
